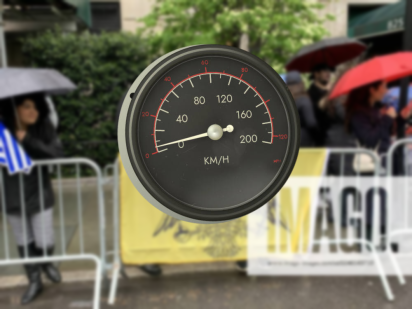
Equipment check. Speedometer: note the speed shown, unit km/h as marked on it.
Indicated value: 5 km/h
